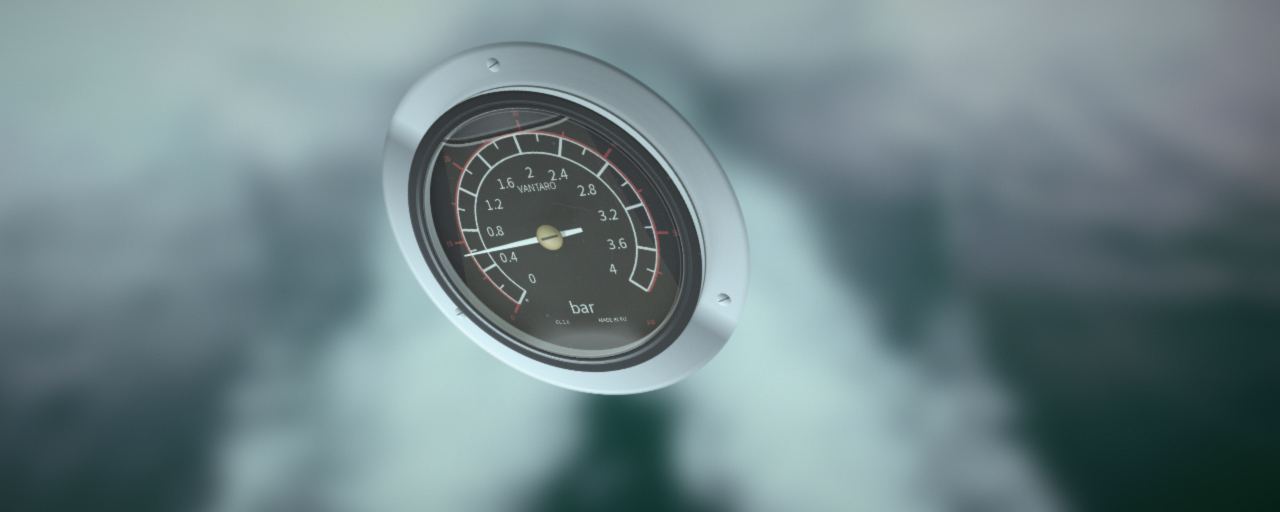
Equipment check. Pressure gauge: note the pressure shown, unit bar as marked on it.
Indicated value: 0.6 bar
